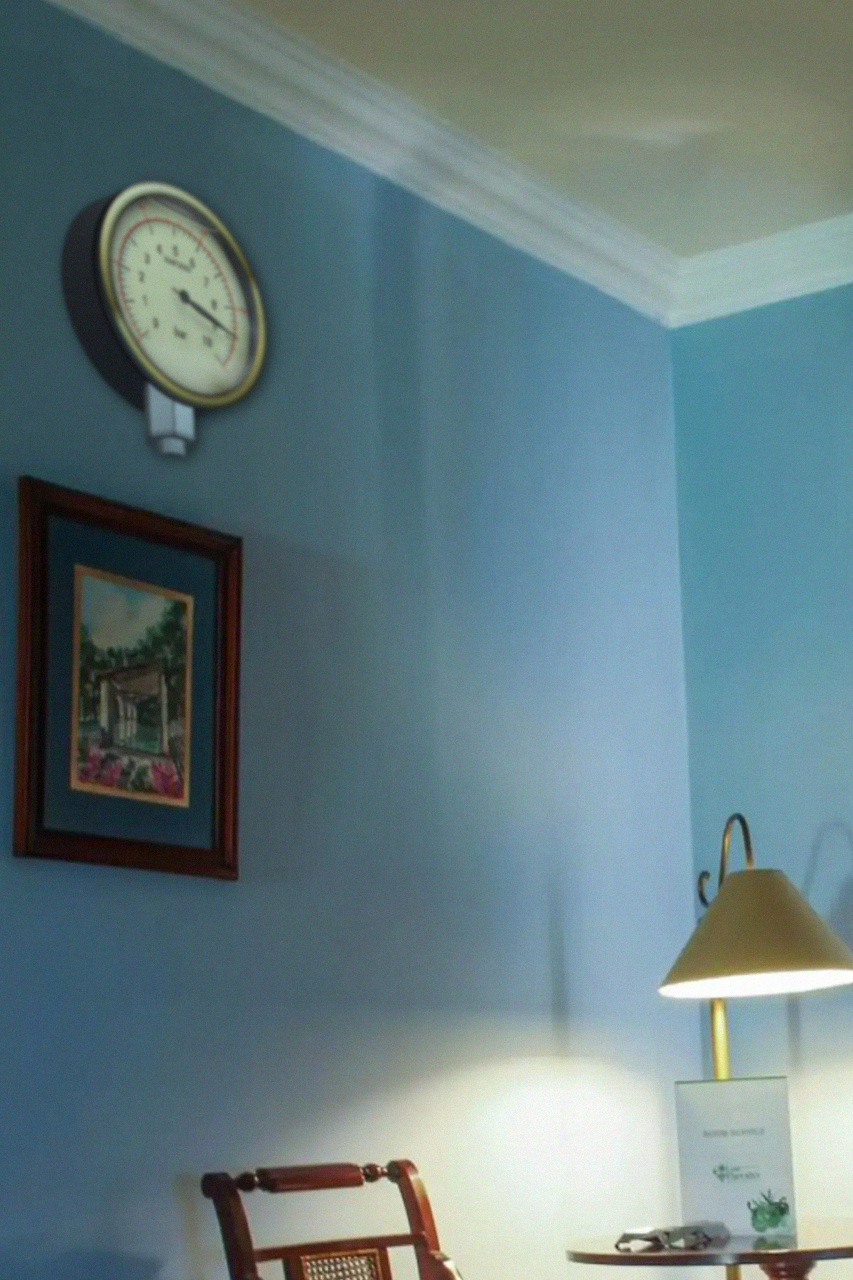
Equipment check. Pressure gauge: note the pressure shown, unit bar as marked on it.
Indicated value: 9 bar
